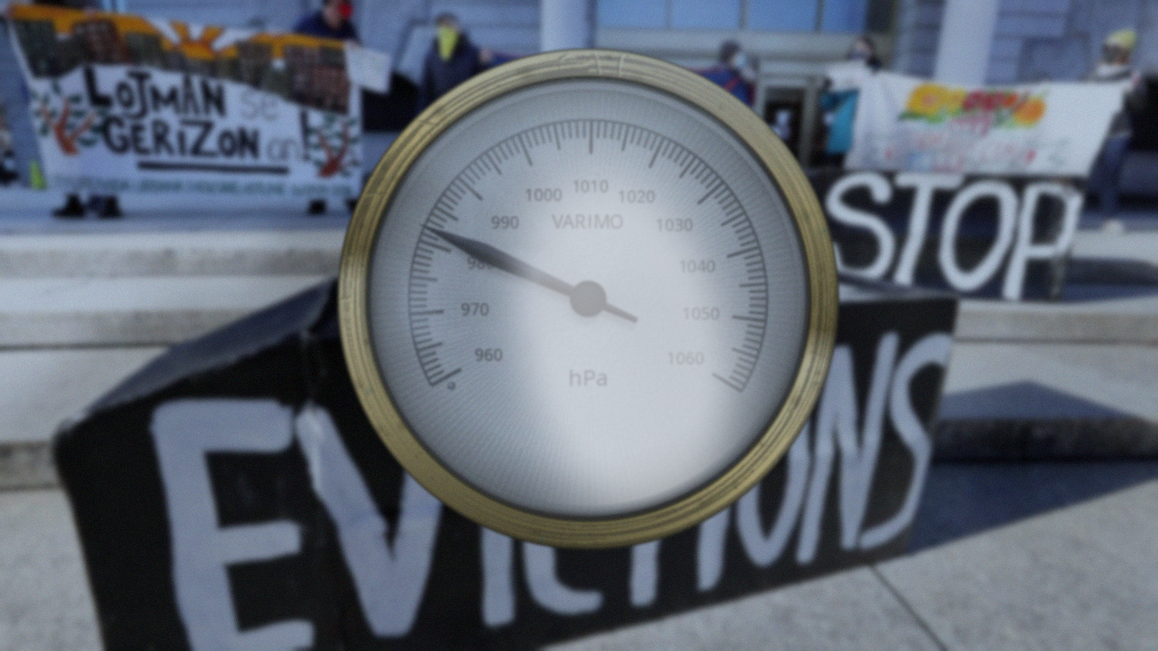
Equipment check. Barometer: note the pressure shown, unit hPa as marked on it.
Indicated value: 982 hPa
